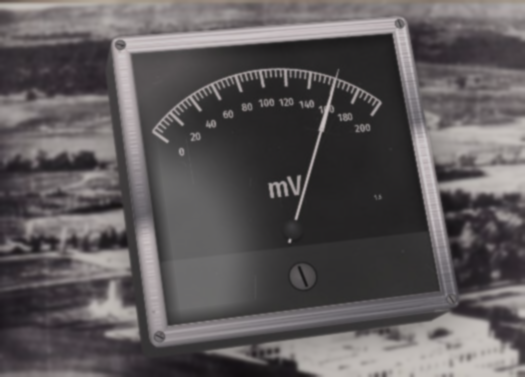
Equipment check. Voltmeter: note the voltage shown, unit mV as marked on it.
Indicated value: 160 mV
